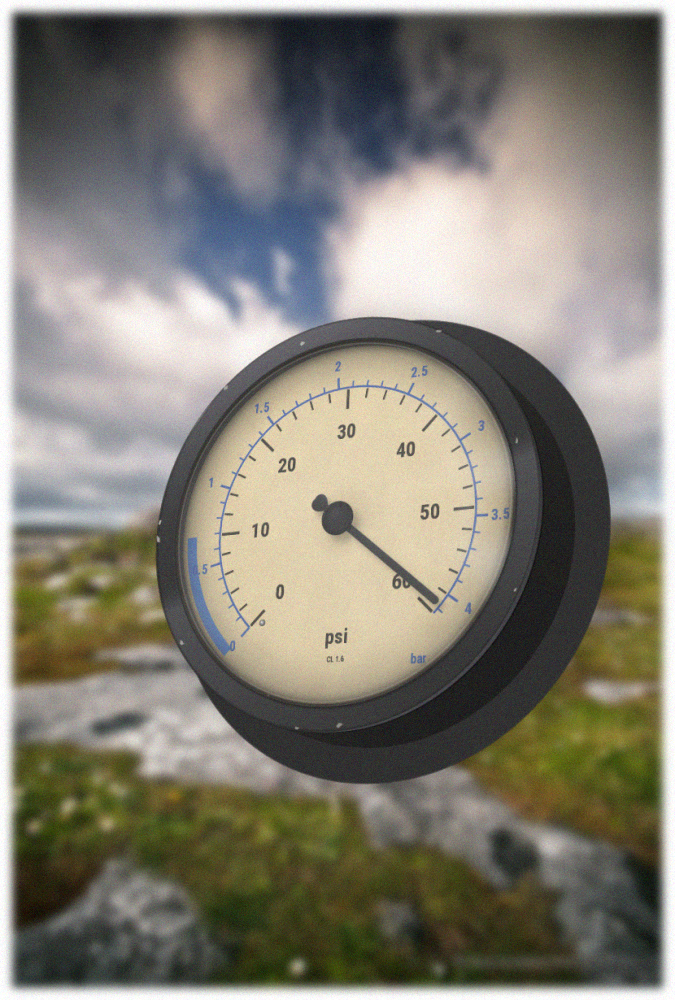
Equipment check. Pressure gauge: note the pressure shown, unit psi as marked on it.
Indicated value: 59 psi
